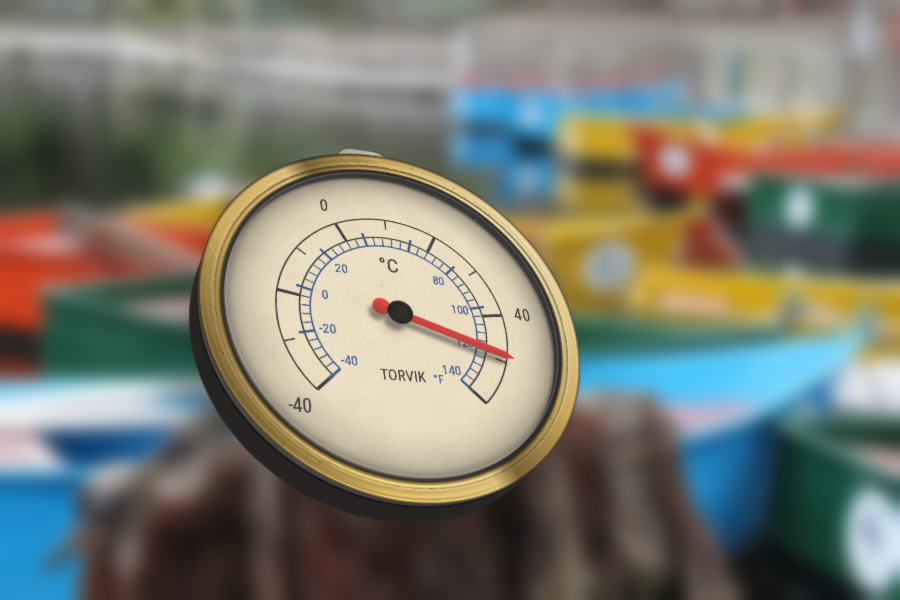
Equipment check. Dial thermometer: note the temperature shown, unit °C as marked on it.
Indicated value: 50 °C
